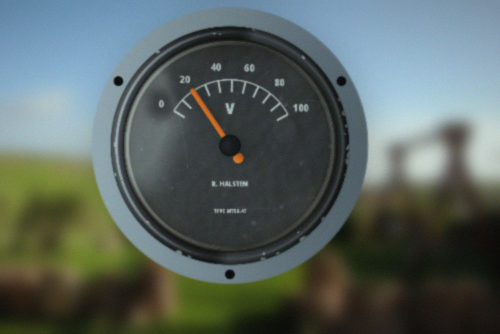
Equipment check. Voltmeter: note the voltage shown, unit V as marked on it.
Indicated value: 20 V
